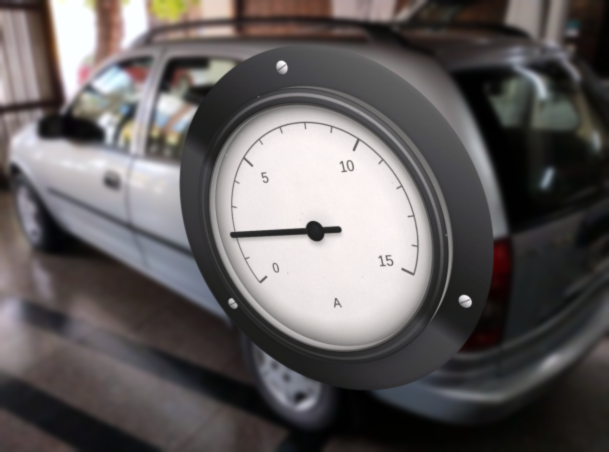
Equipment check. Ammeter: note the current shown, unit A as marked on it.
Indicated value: 2 A
